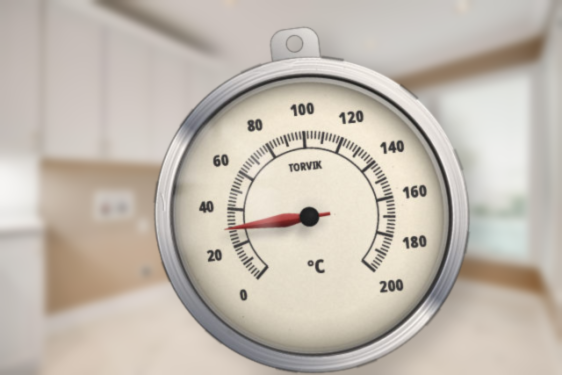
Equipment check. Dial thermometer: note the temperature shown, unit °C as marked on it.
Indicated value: 30 °C
